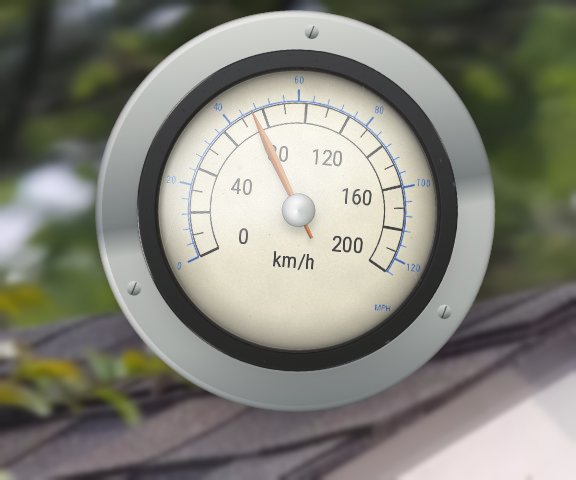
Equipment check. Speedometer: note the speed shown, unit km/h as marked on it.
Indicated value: 75 km/h
